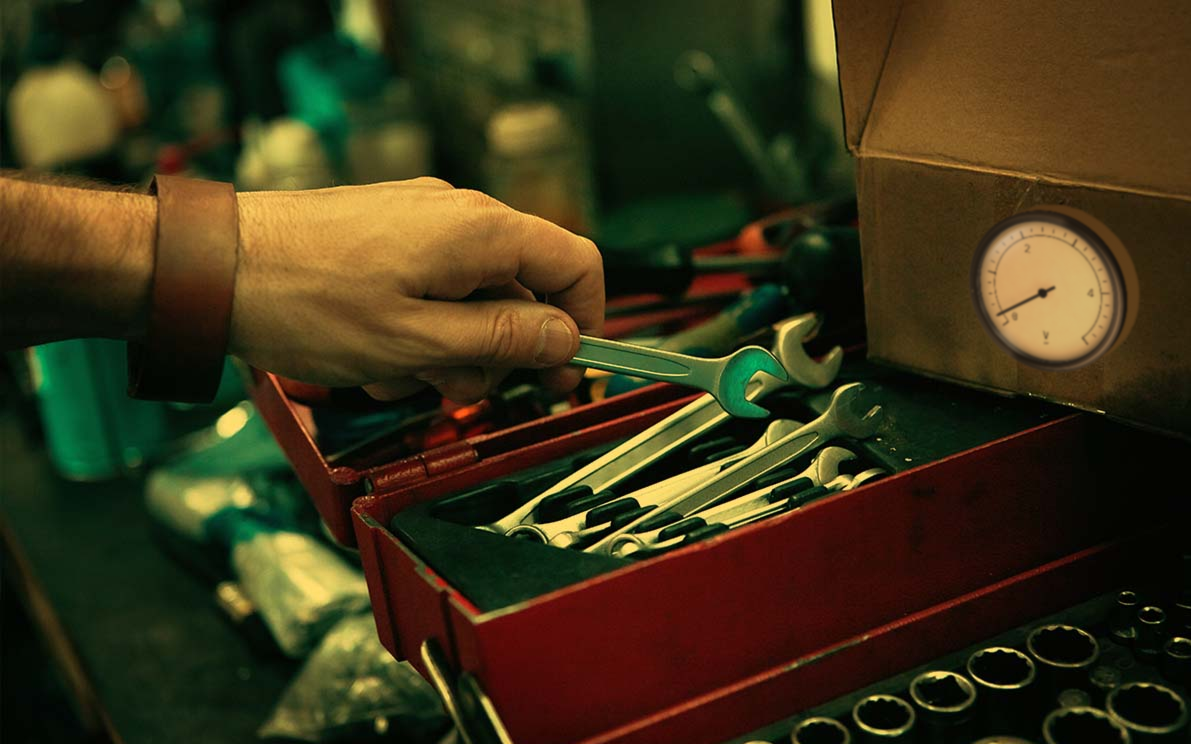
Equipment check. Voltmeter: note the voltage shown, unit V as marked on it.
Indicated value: 0.2 V
